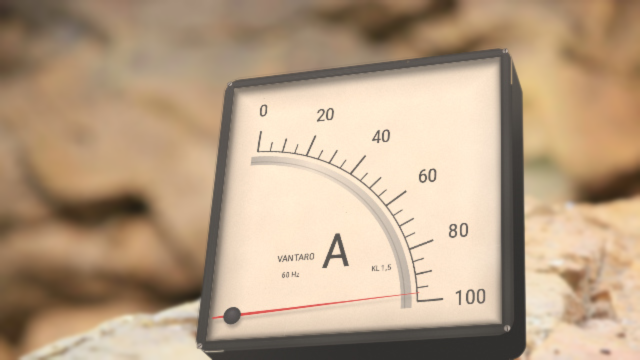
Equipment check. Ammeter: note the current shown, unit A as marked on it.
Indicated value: 97.5 A
